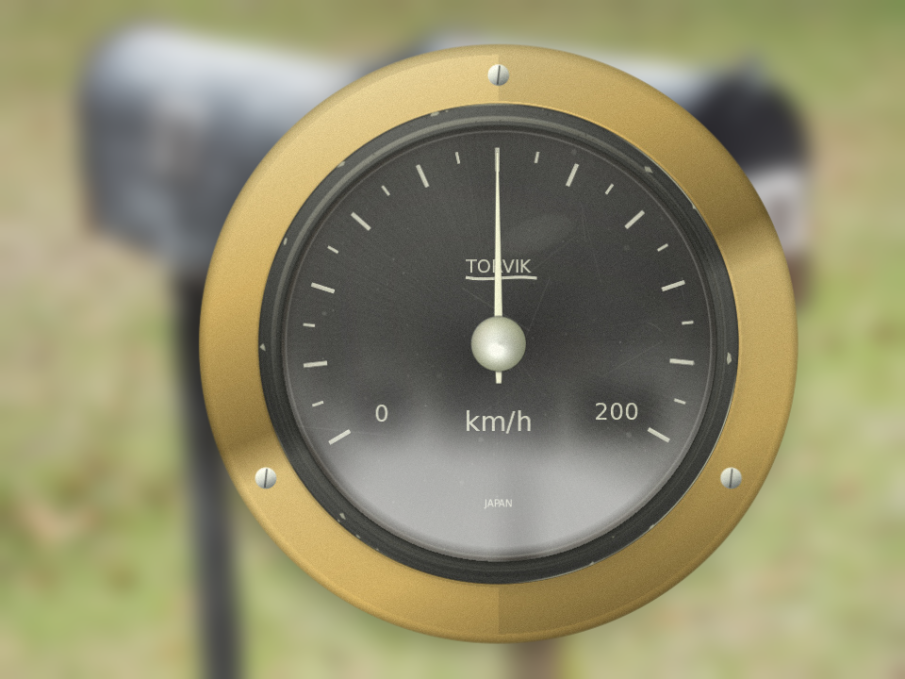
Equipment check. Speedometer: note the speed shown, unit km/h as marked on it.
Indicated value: 100 km/h
